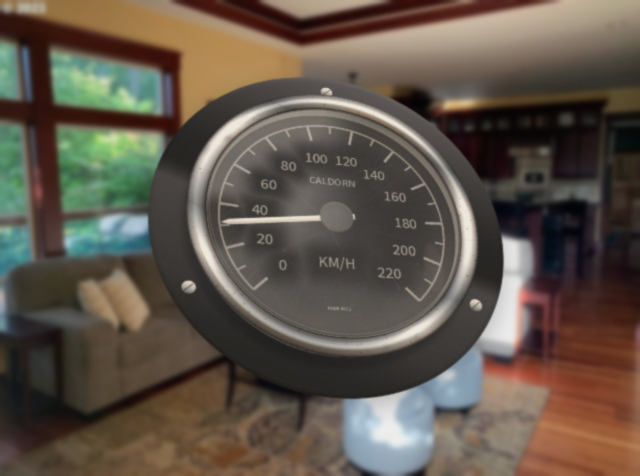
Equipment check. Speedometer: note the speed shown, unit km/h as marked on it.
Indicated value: 30 km/h
